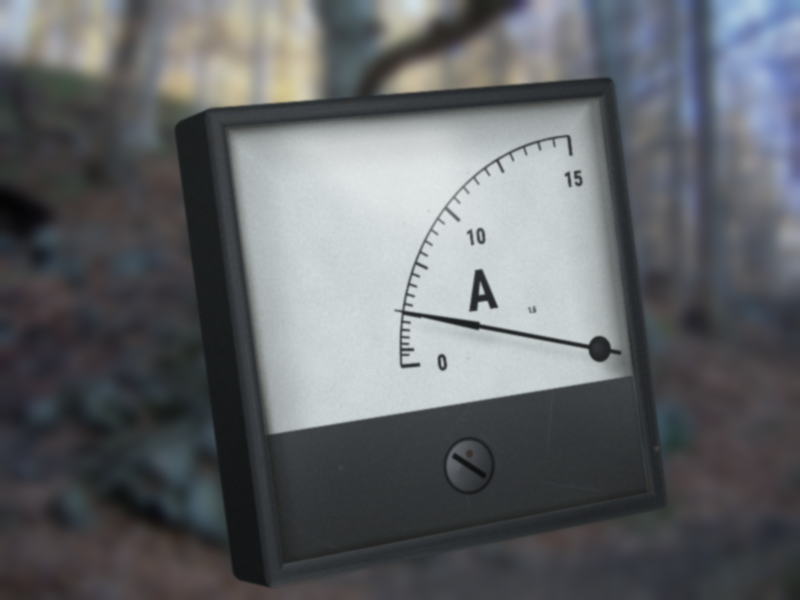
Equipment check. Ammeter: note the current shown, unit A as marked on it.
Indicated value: 5 A
